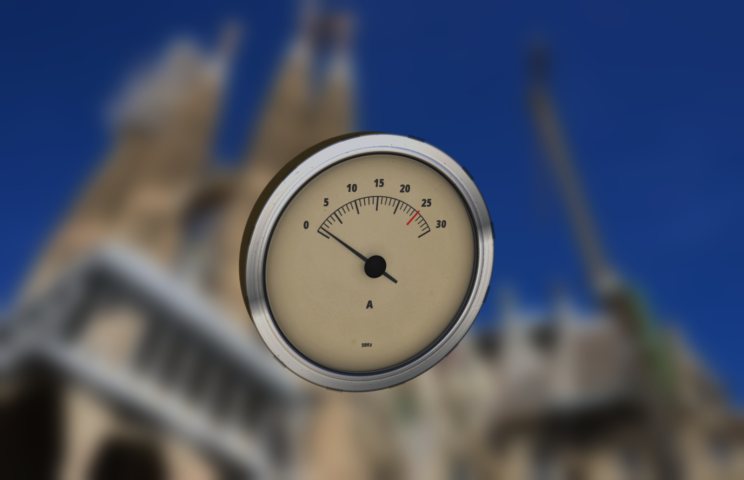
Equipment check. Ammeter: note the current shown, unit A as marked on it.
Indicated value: 1 A
